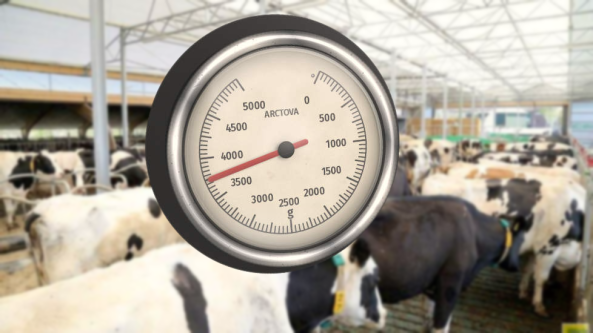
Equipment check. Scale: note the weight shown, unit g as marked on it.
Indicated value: 3750 g
